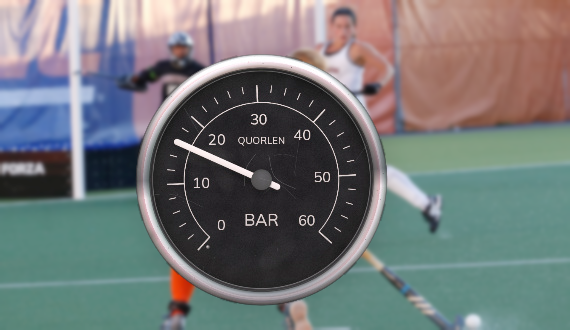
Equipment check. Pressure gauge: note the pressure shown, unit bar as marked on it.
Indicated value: 16 bar
